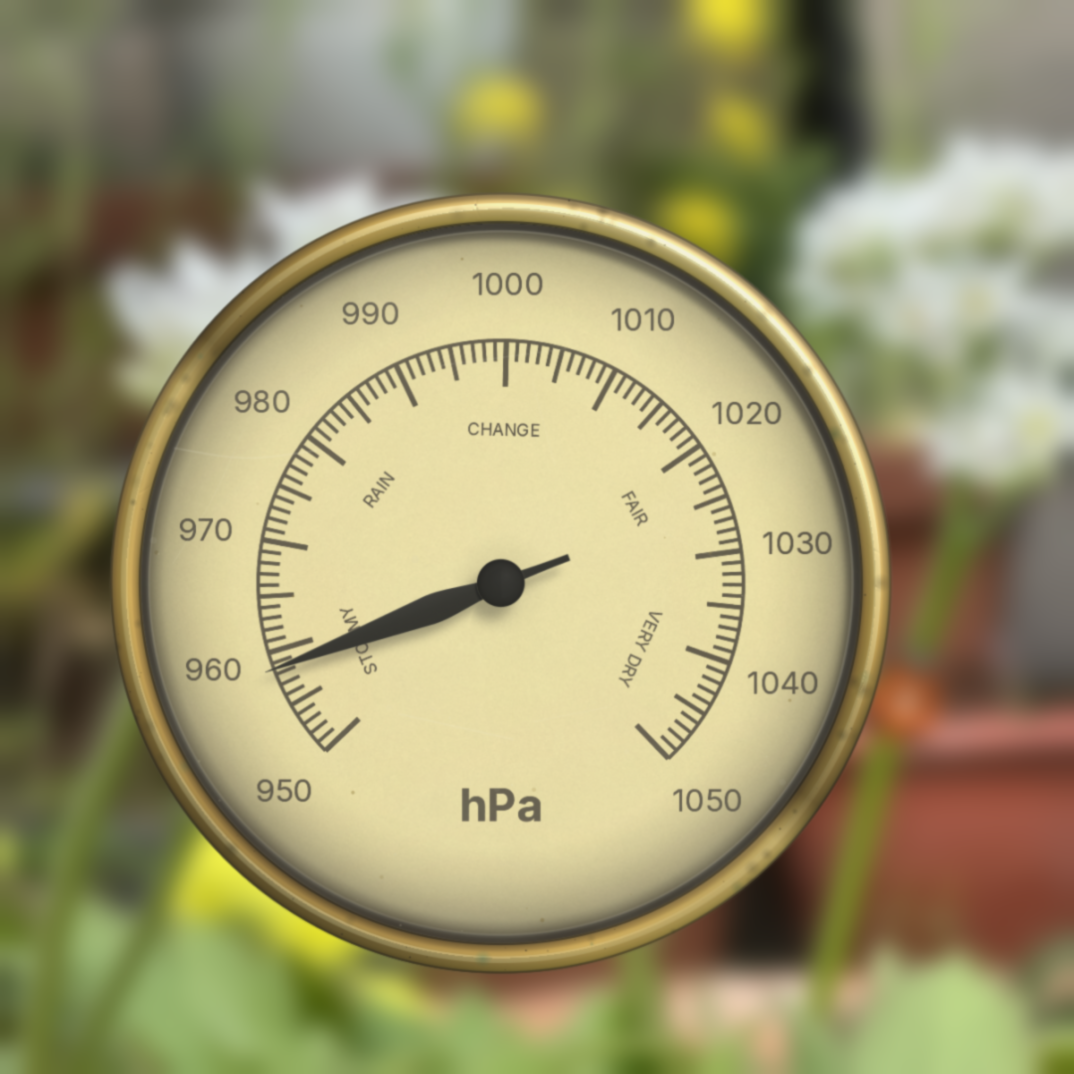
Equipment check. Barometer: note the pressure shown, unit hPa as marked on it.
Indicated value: 958.5 hPa
